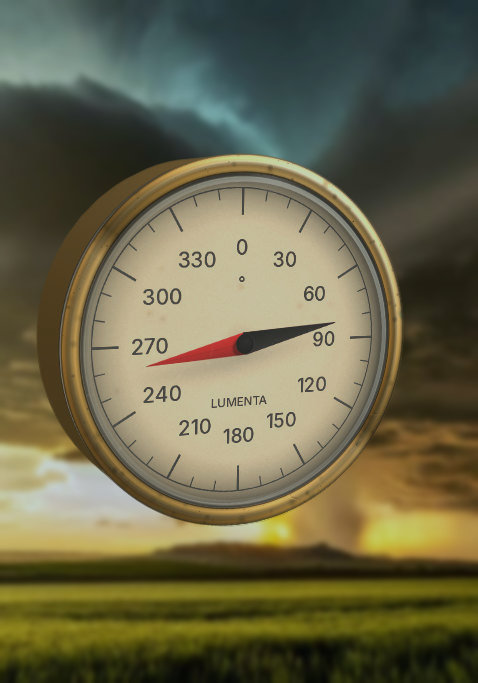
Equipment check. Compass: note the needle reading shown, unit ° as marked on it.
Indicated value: 260 °
